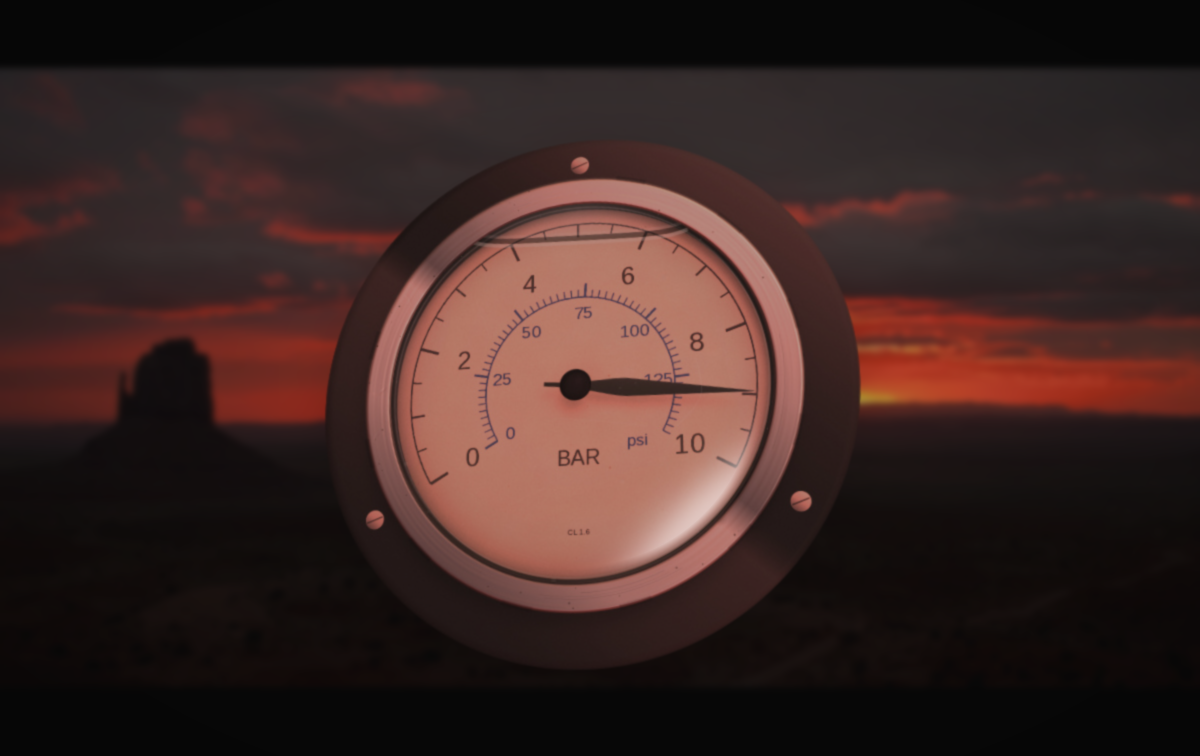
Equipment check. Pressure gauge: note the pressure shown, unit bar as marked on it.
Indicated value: 9 bar
